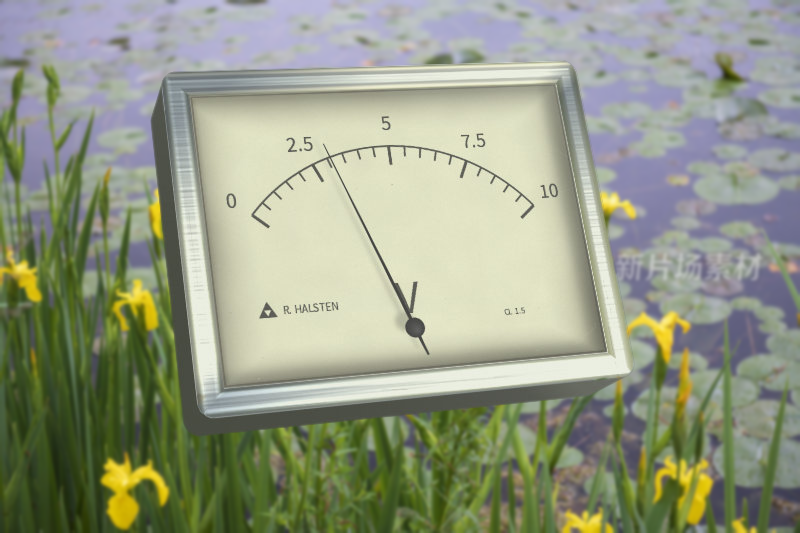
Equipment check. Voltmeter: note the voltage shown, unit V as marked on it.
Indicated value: 3 V
